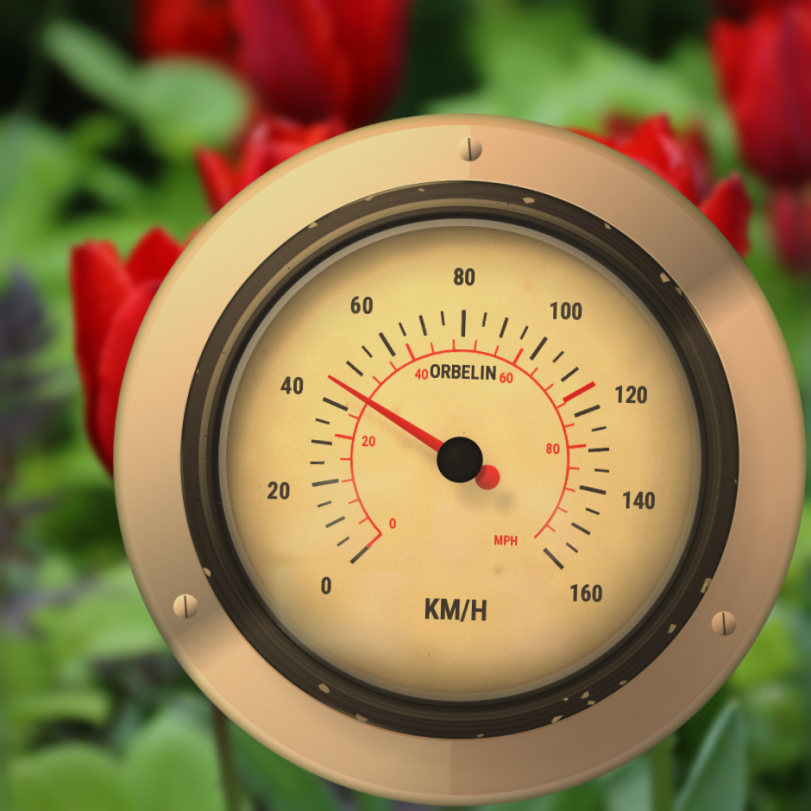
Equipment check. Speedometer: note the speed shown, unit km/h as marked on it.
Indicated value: 45 km/h
